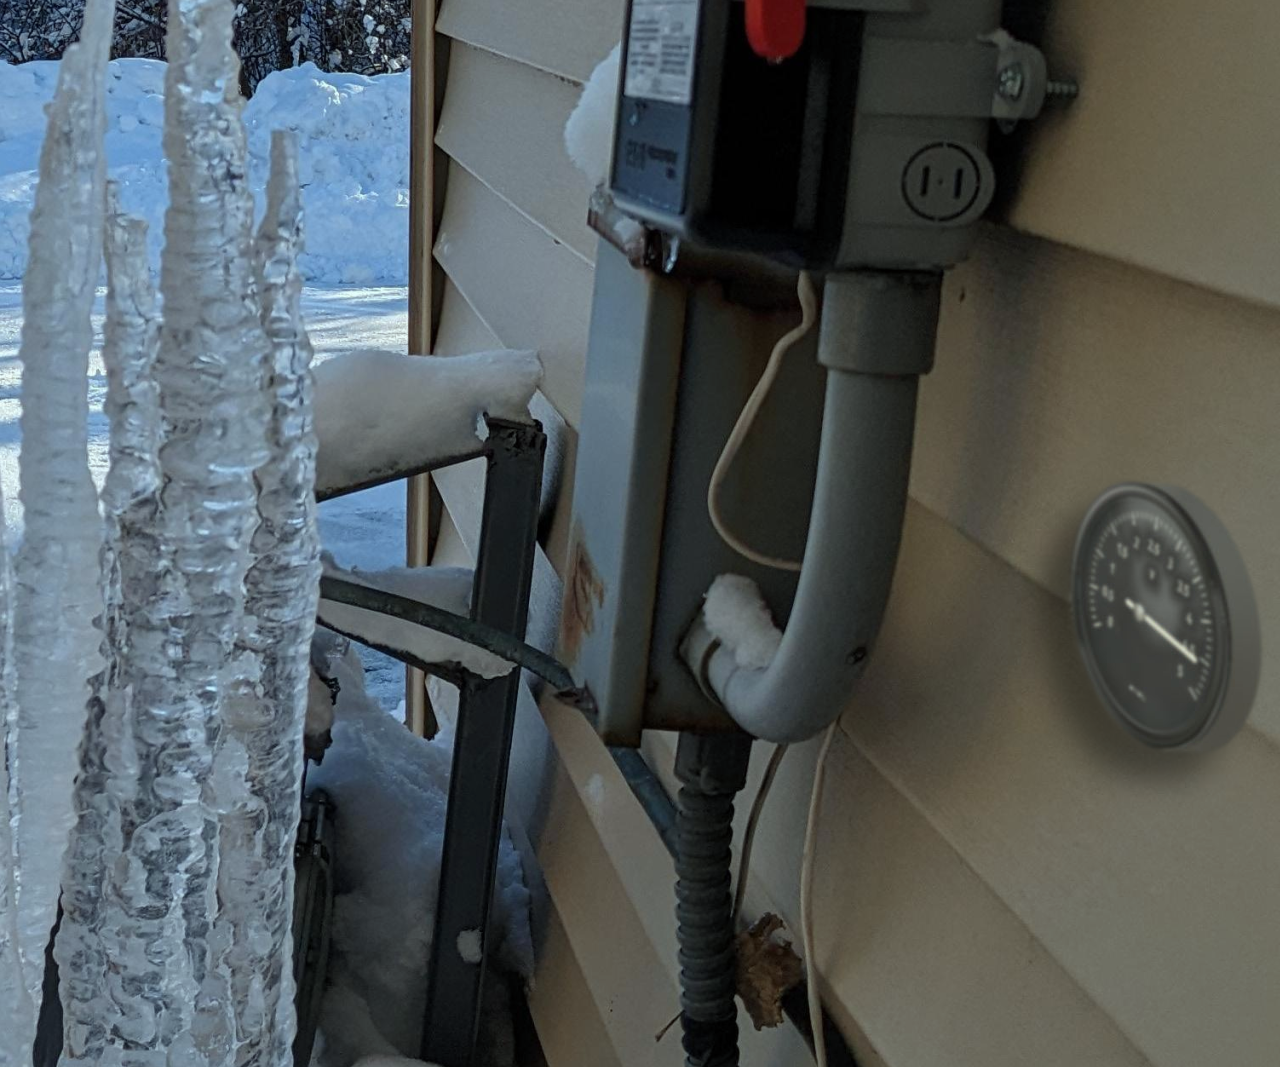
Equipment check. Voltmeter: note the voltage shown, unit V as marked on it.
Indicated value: 4.5 V
